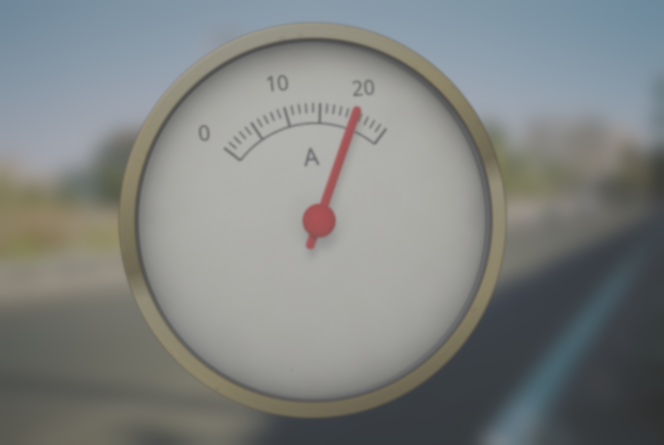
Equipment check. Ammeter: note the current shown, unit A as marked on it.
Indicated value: 20 A
